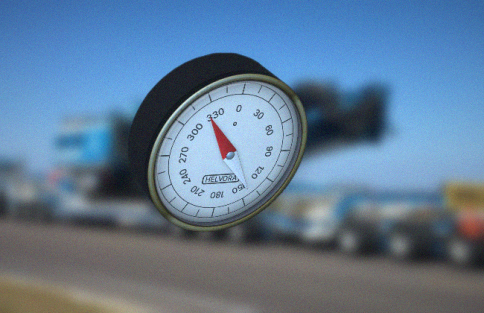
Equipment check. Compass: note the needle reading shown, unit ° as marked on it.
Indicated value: 322.5 °
